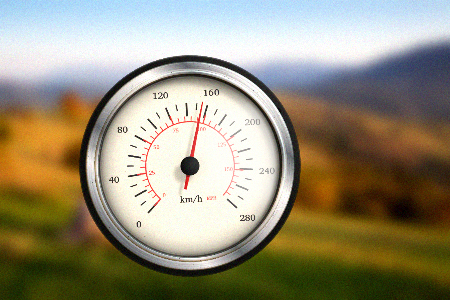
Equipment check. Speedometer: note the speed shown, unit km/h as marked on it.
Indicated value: 155 km/h
